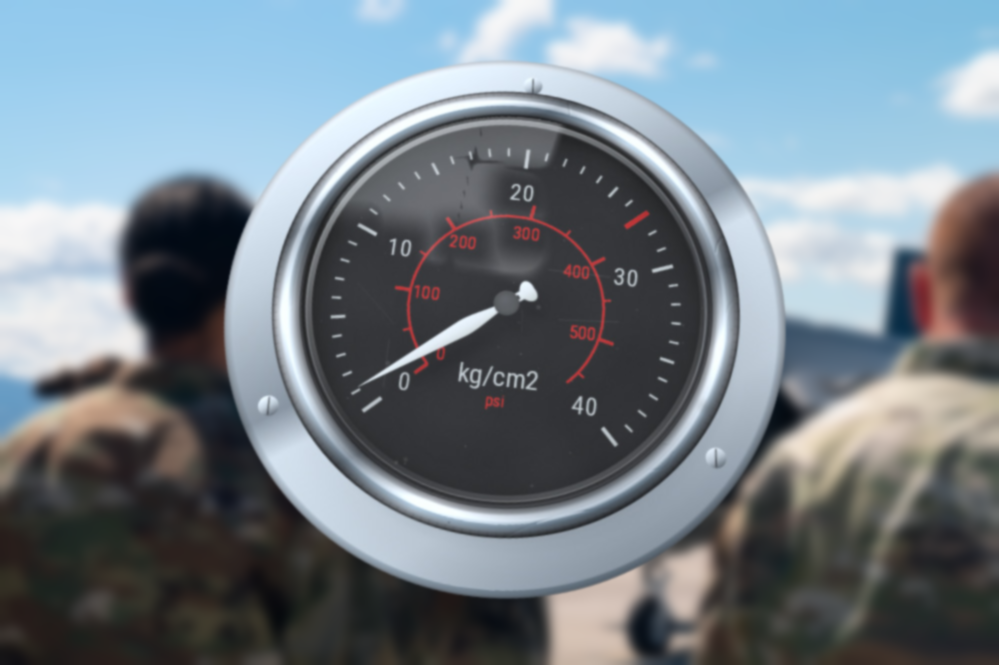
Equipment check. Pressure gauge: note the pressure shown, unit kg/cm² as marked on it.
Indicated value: 1 kg/cm²
